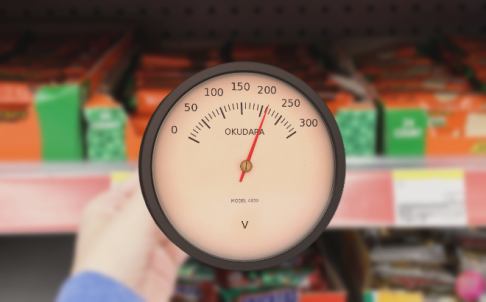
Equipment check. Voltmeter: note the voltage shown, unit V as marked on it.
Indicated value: 210 V
